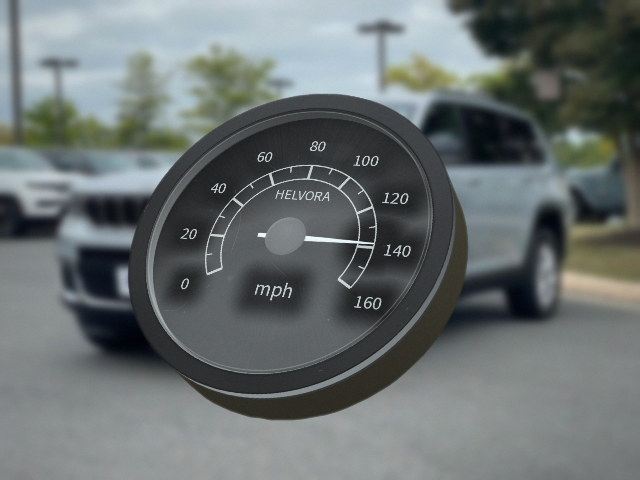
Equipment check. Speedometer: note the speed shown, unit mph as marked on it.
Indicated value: 140 mph
